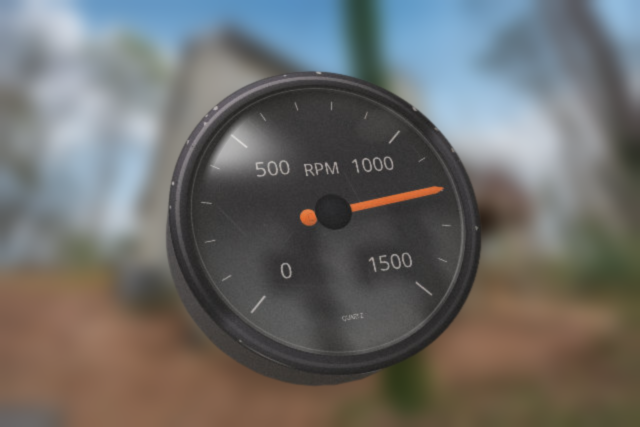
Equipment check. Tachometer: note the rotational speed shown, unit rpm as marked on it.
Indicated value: 1200 rpm
